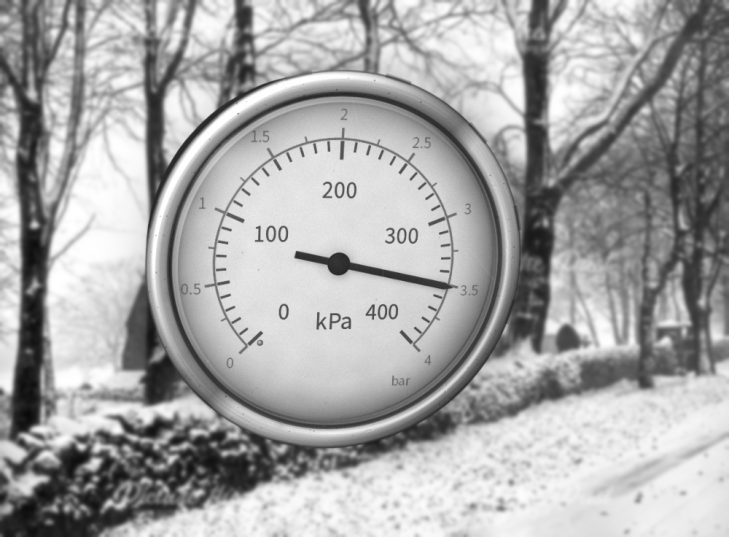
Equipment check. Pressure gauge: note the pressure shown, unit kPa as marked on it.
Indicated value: 350 kPa
